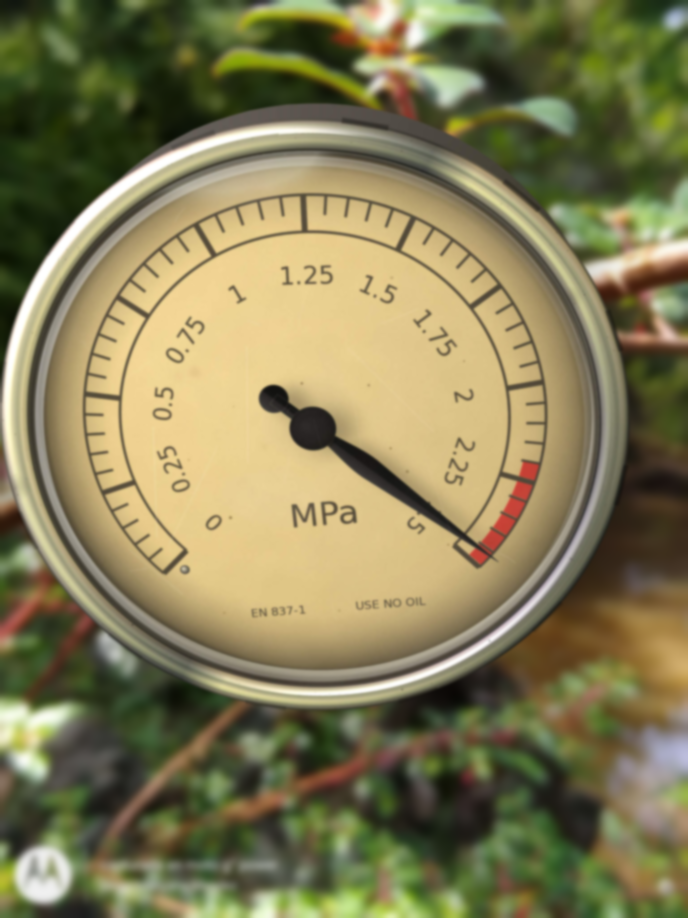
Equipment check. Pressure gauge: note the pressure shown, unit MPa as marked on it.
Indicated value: 2.45 MPa
